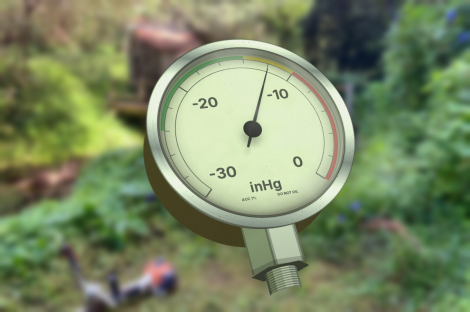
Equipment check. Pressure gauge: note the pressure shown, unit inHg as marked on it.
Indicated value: -12 inHg
